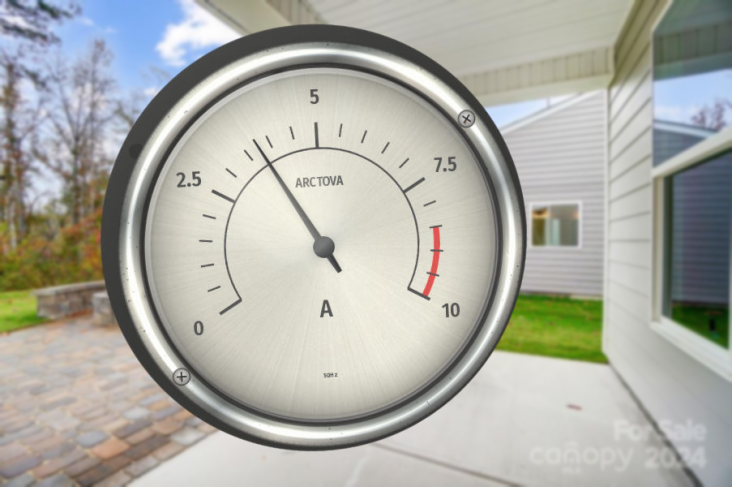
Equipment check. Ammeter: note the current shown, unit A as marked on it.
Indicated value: 3.75 A
